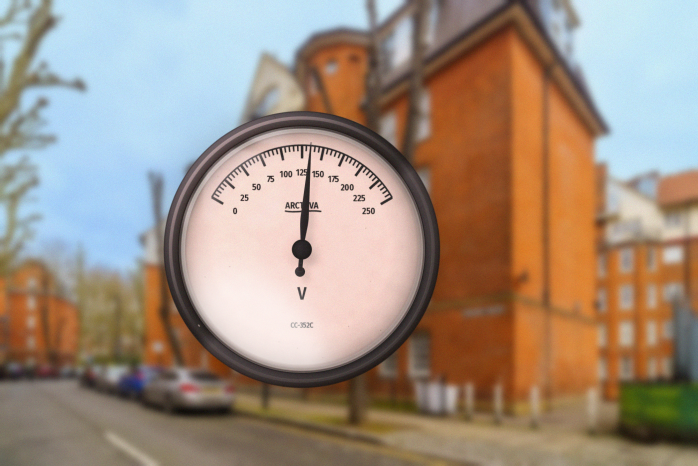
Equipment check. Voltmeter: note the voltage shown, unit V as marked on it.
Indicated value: 135 V
